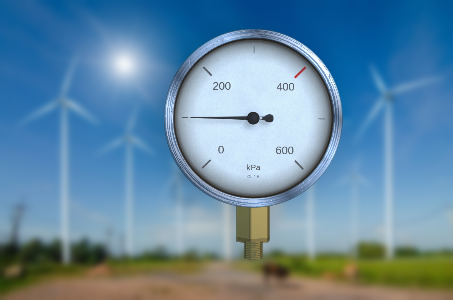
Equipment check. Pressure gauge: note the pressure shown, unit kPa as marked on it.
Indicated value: 100 kPa
